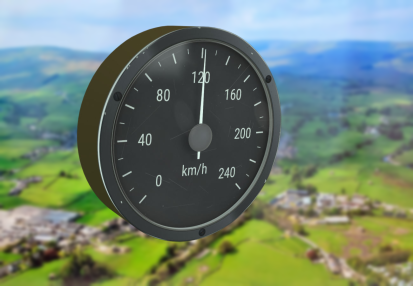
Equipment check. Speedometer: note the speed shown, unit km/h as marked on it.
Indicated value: 120 km/h
